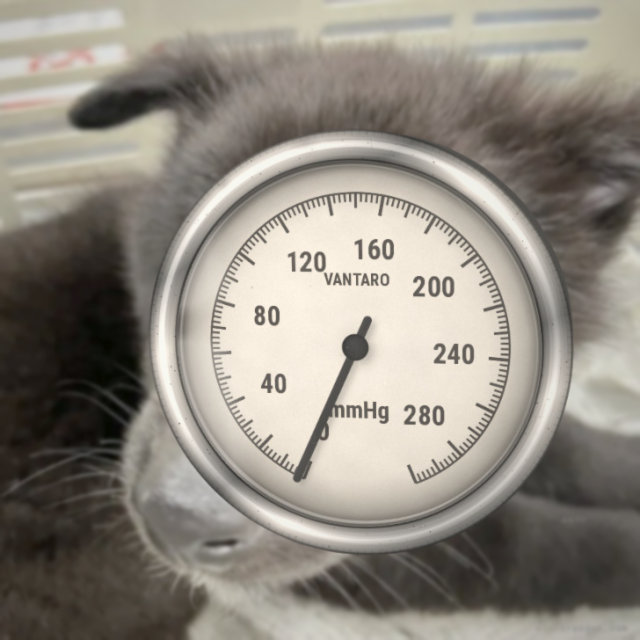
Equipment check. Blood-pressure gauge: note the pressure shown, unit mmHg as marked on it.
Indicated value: 2 mmHg
